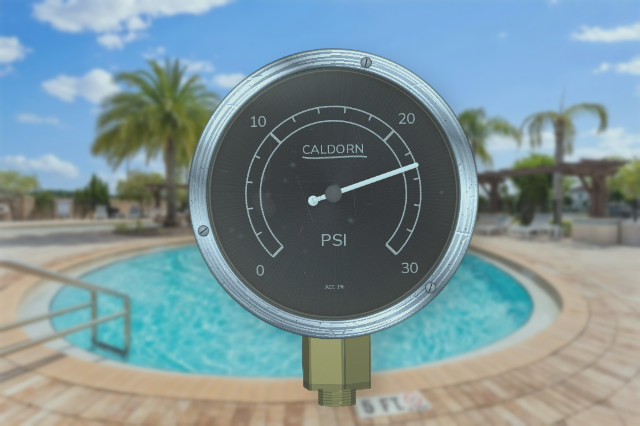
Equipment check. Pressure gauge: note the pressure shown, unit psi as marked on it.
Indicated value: 23 psi
